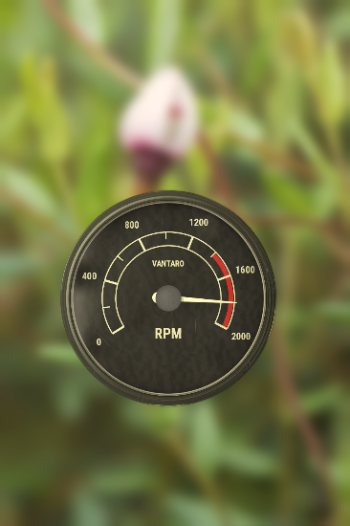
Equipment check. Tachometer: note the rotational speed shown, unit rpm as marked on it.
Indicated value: 1800 rpm
